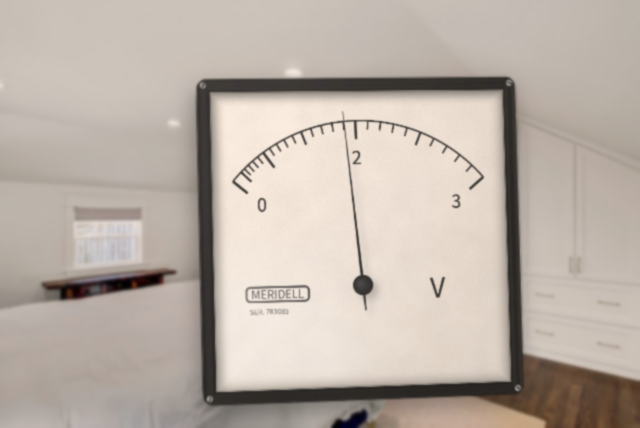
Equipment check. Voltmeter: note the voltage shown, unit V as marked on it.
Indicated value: 1.9 V
